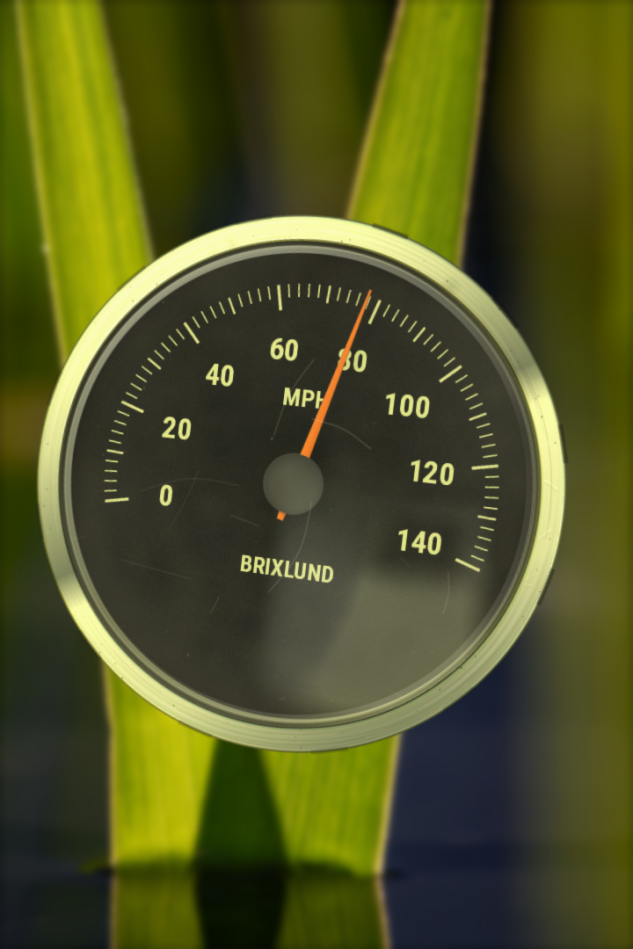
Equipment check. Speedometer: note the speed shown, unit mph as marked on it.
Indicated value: 78 mph
